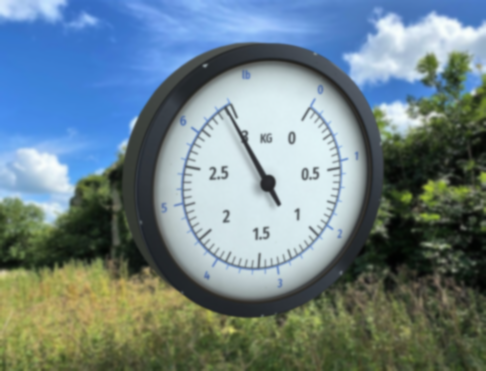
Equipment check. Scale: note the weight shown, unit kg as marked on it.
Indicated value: 2.95 kg
